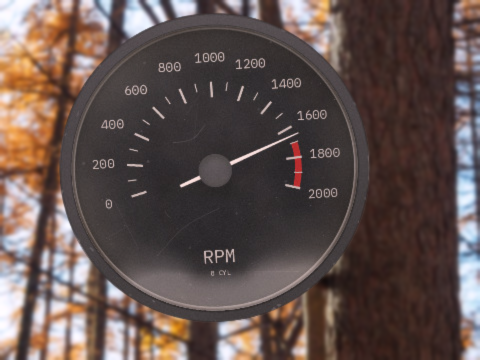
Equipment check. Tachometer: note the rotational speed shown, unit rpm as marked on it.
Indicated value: 1650 rpm
